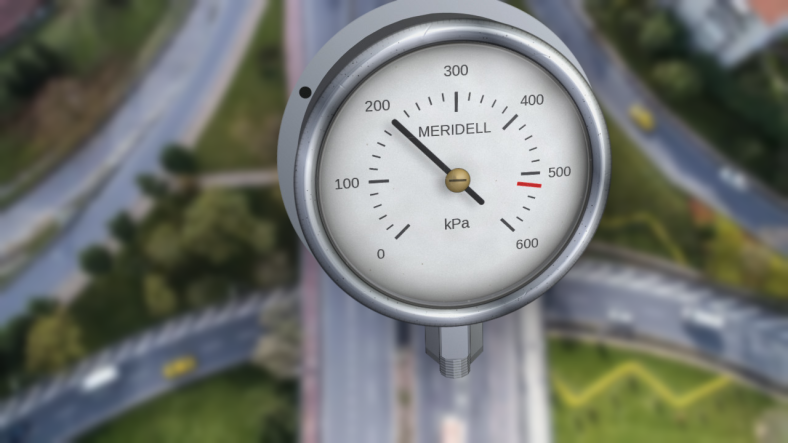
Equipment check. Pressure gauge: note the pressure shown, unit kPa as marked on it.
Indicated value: 200 kPa
